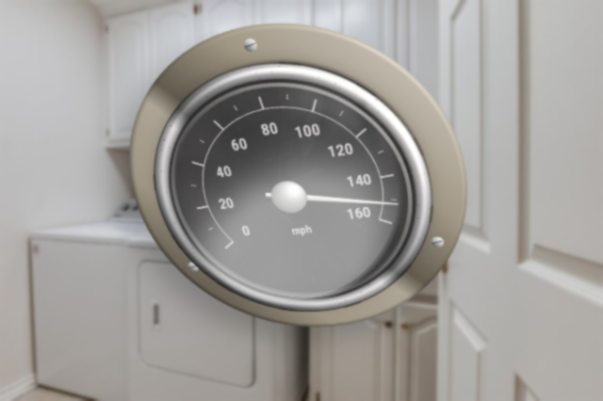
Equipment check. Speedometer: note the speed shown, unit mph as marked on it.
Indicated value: 150 mph
